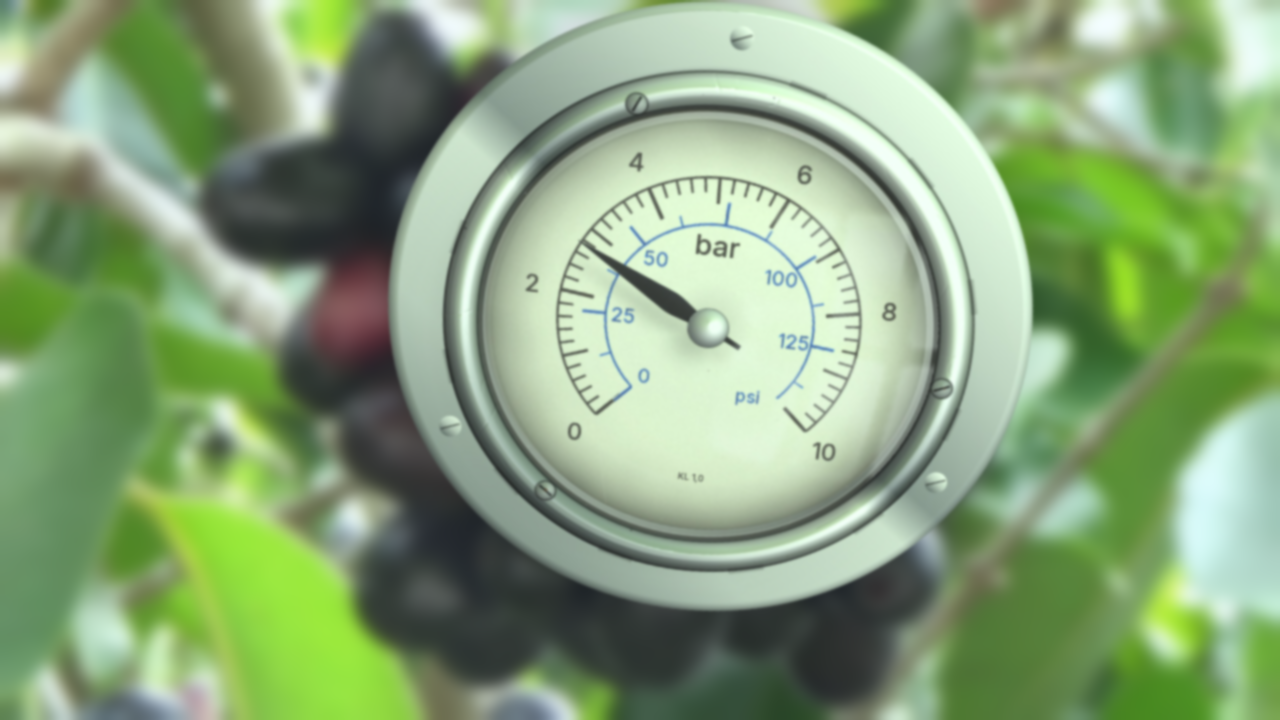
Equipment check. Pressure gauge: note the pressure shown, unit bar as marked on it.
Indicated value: 2.8 bar
